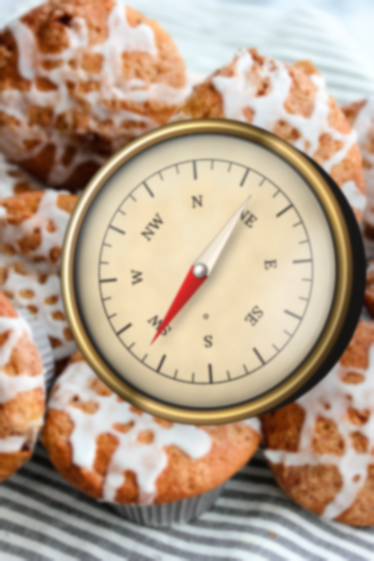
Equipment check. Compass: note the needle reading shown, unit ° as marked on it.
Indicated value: 220 °
